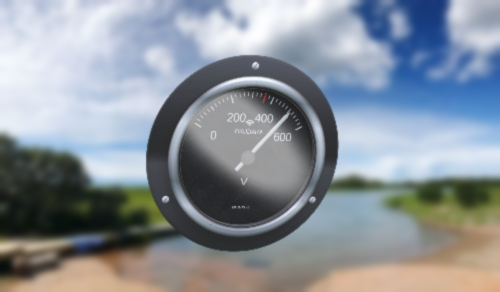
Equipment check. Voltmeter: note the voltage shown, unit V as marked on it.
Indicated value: 500 V
